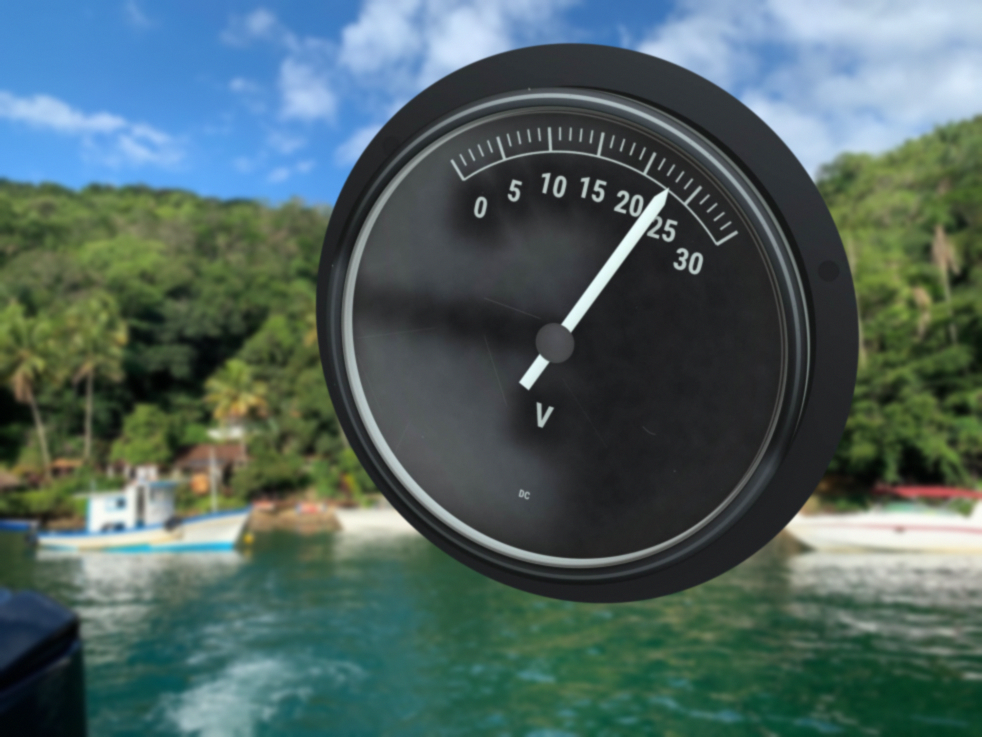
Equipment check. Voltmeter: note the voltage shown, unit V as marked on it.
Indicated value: 23 V
